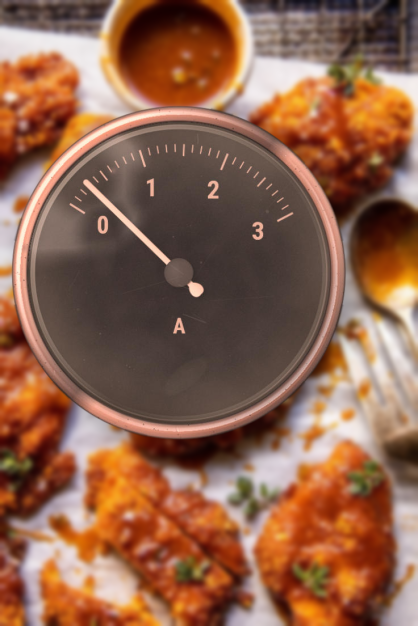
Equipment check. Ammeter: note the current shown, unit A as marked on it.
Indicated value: 0.3 A
